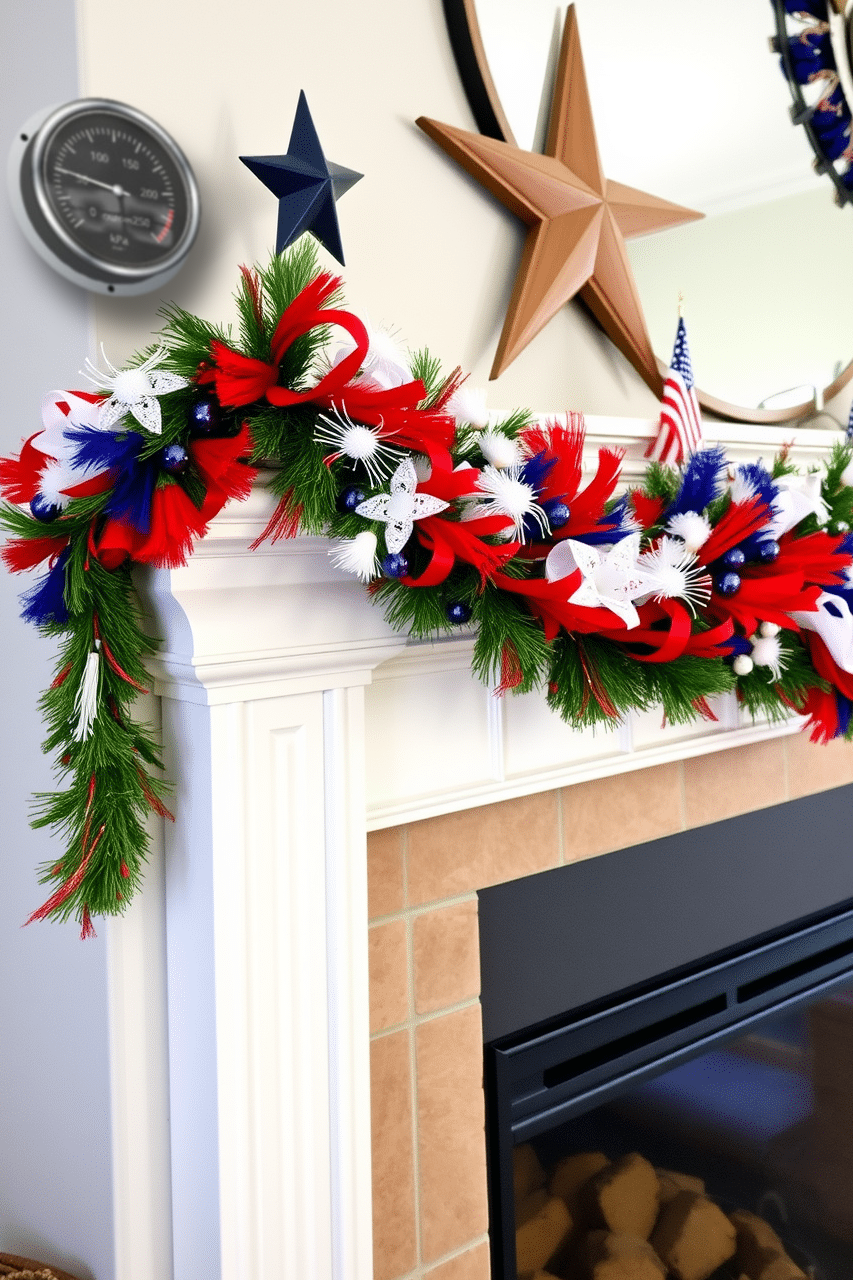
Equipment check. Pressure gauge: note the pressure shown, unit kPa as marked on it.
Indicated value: 50 kPa
